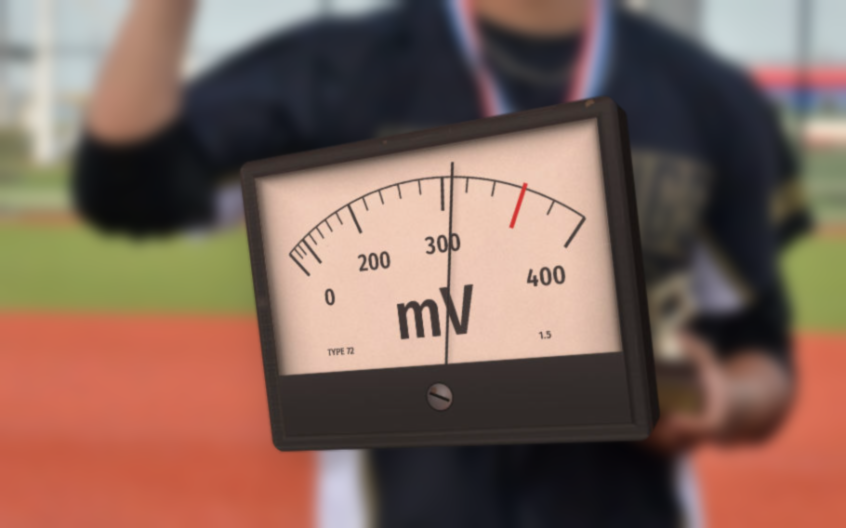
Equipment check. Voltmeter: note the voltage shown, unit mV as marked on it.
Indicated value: 310 mV
